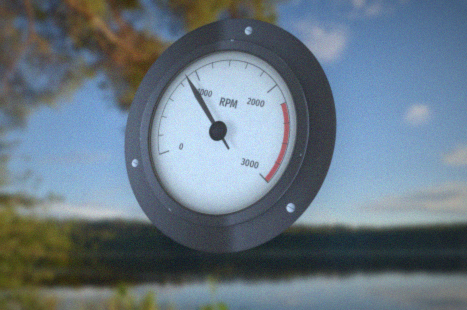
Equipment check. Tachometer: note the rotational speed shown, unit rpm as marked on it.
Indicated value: 900 rpm
